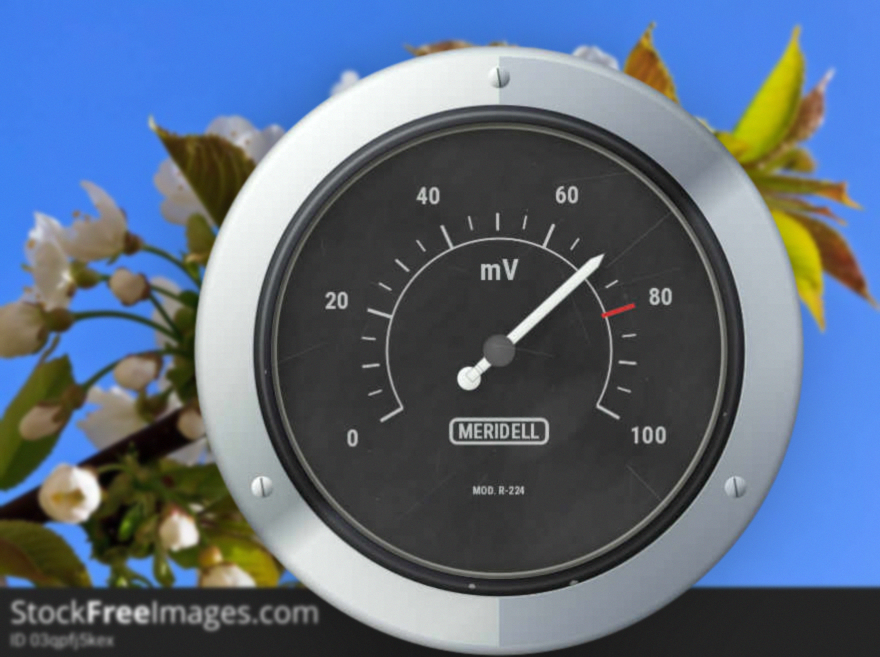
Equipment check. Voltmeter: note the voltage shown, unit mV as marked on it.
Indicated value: 70 mV
